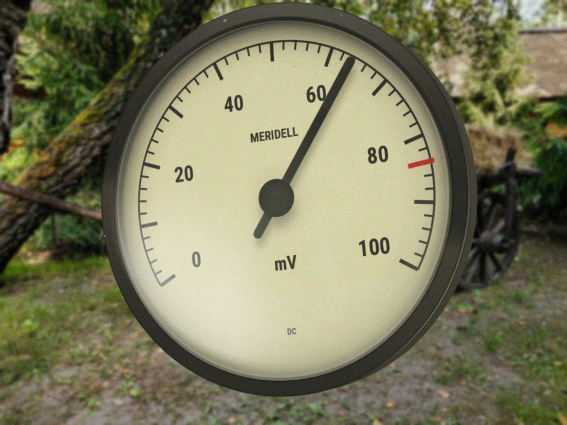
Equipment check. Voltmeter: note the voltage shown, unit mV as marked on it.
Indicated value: 64 mV
